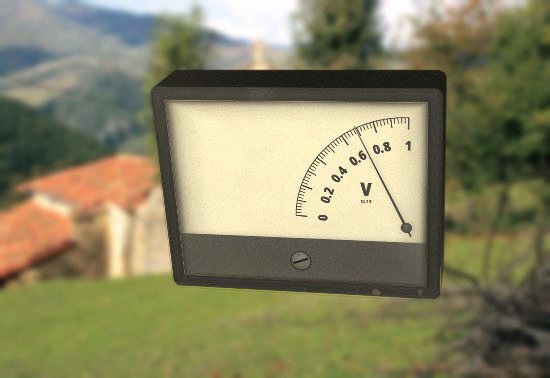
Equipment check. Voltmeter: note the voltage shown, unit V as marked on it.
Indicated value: 0.7 V
